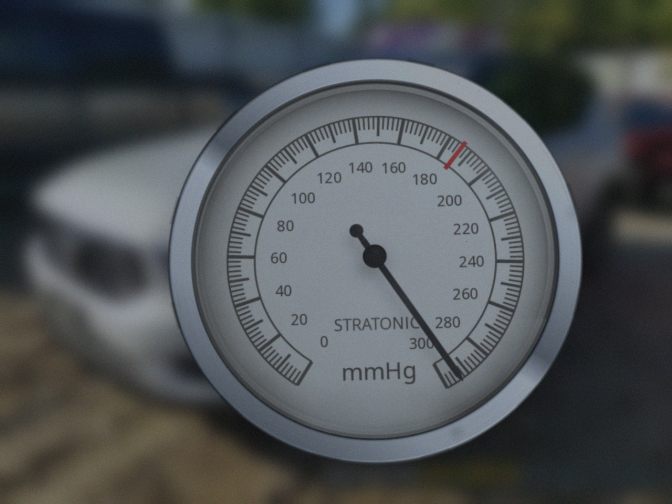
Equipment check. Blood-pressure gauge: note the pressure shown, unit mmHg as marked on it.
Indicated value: 294 mmHg
